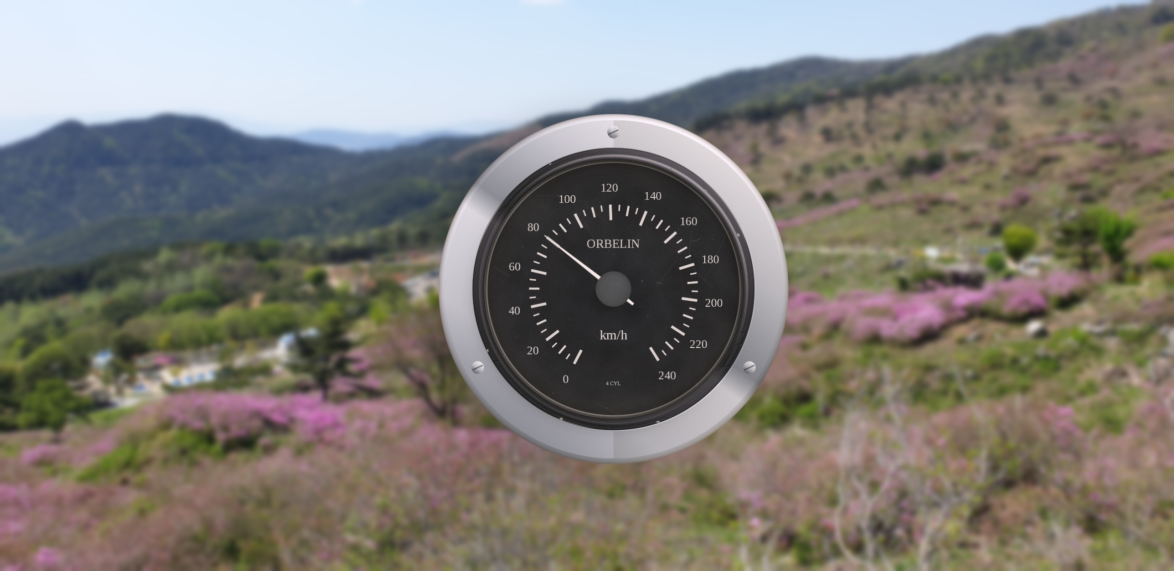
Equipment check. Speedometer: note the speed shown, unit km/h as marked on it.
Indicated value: 80 km/h
